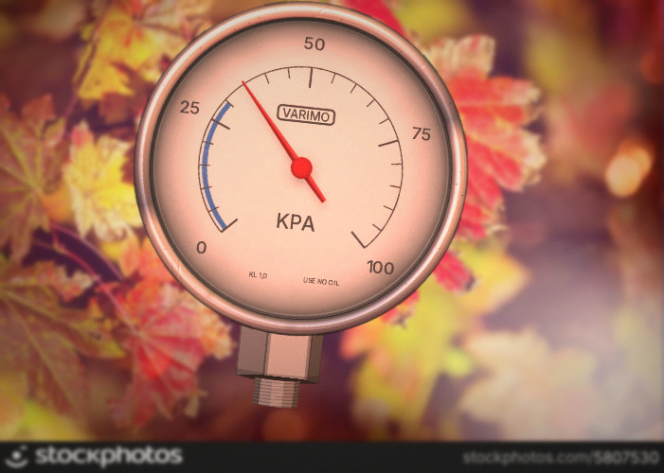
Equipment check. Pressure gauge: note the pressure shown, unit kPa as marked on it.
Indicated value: 35 kPa
